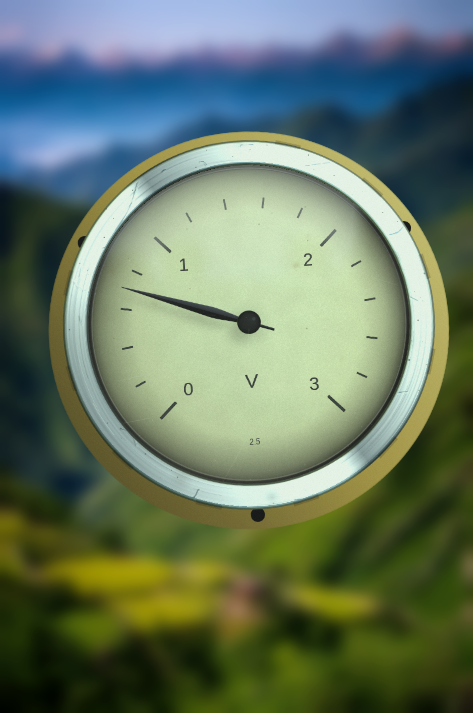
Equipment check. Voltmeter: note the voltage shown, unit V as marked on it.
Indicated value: 0.7 V
